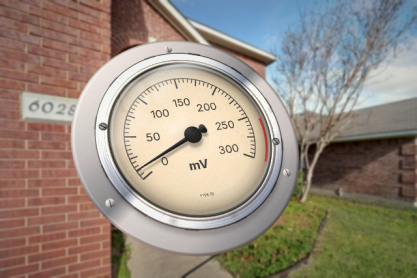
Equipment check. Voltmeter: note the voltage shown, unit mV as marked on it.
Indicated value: 10 mV
